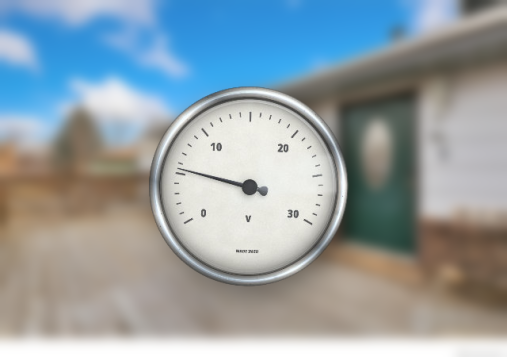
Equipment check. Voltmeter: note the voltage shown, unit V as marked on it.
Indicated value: 5.5 V
